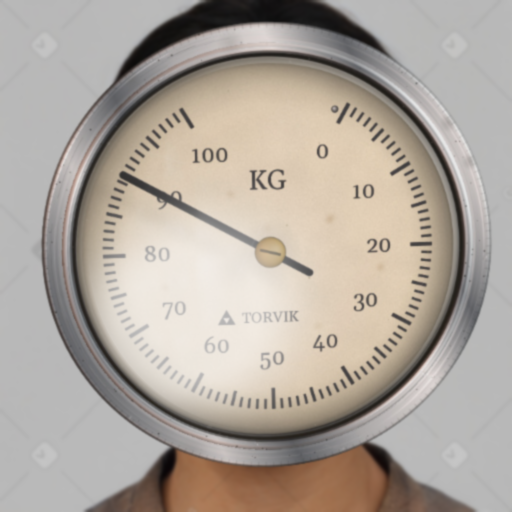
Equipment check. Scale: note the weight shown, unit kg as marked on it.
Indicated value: 90 kg
